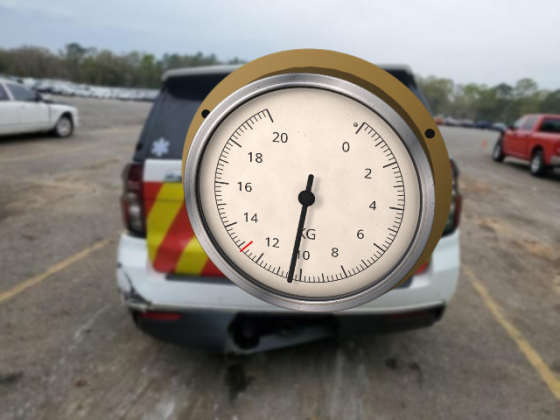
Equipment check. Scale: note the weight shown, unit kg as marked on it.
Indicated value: 10.4 kg
